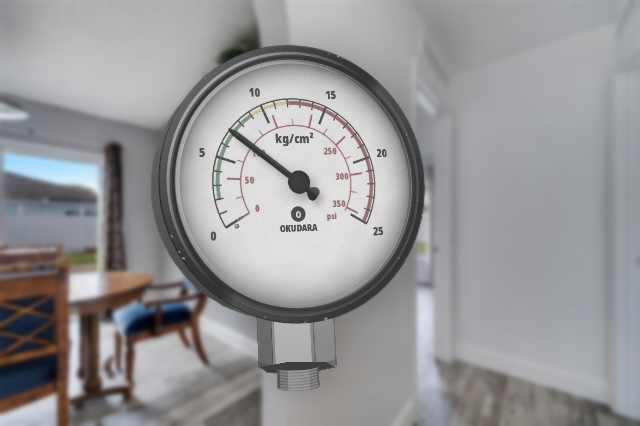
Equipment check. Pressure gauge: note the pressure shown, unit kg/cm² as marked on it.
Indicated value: 7 kg/cm²
